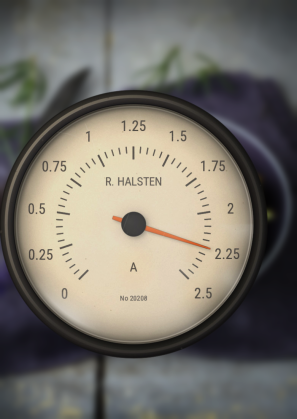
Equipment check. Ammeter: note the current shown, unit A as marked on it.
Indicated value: 2.25 A
